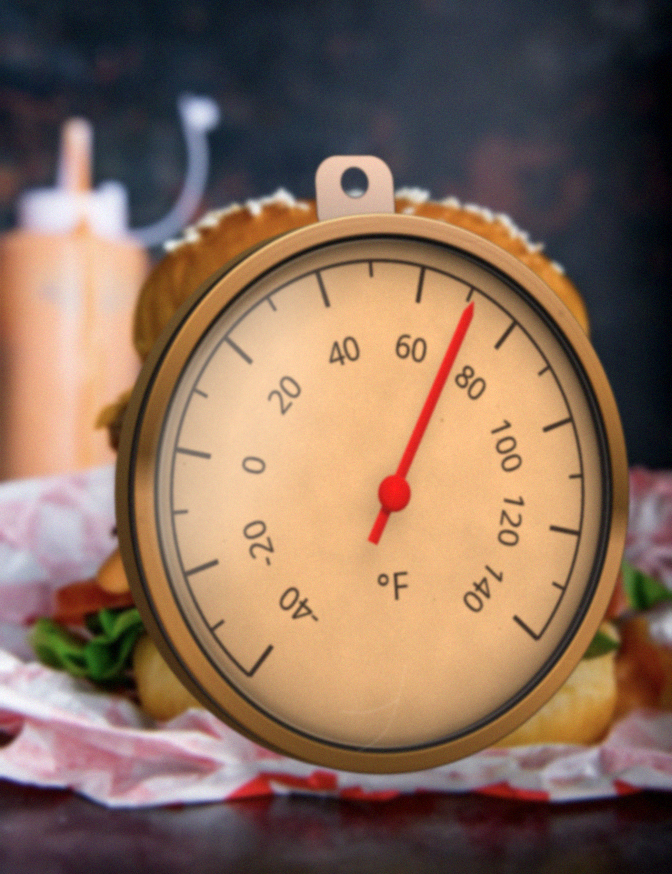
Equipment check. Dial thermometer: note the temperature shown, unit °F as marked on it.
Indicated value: 70 °F
